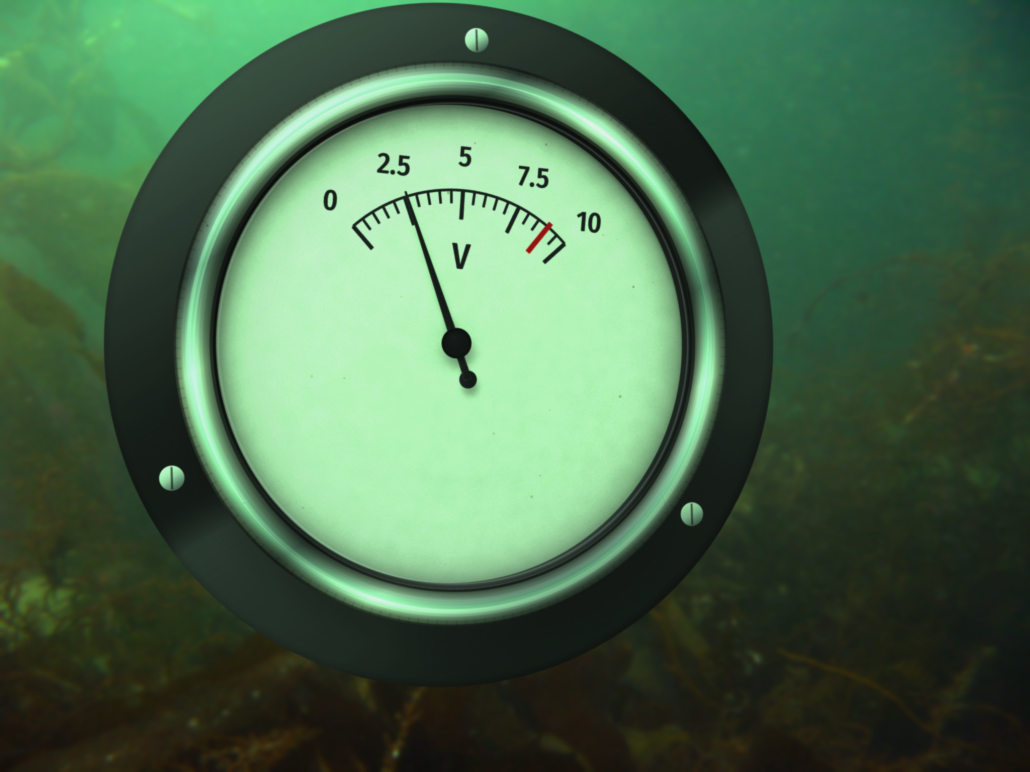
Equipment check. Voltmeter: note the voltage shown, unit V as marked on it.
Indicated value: 2.5 V
